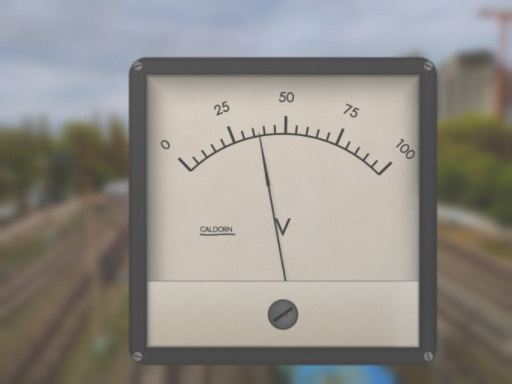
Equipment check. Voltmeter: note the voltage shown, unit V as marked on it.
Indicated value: 37.5 V
